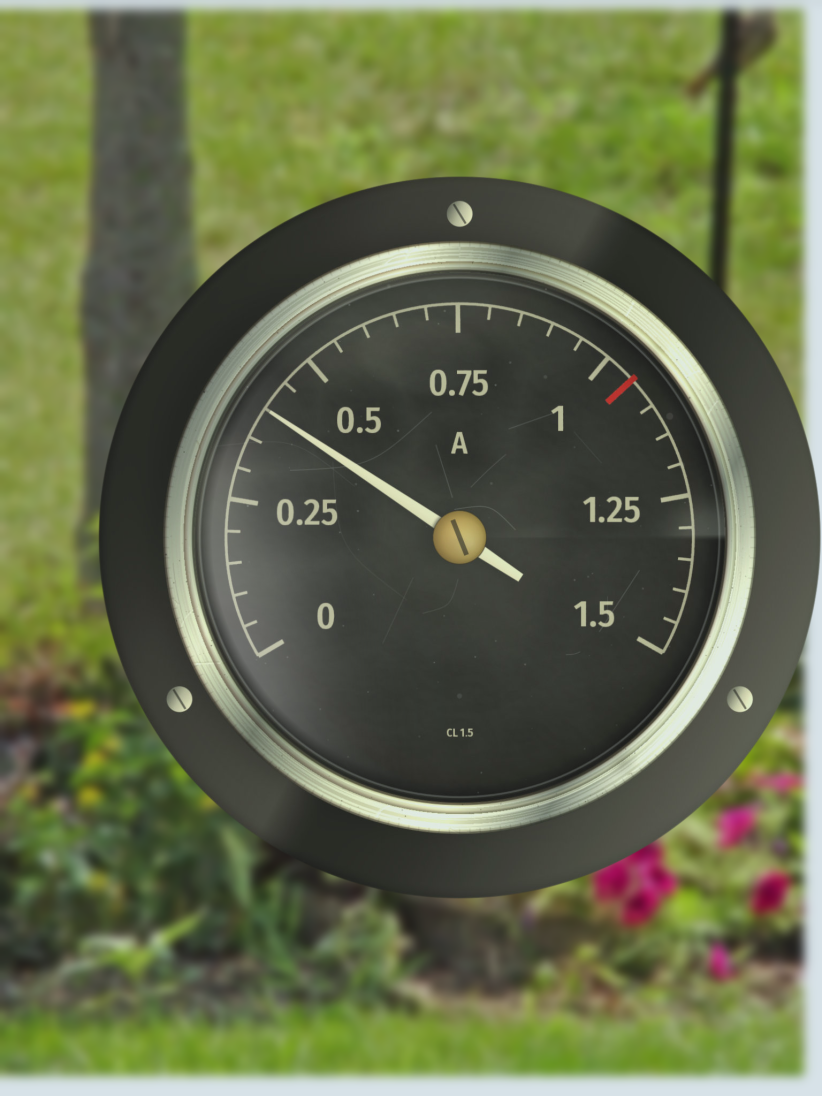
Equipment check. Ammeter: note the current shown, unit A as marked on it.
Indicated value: 0.4 A
